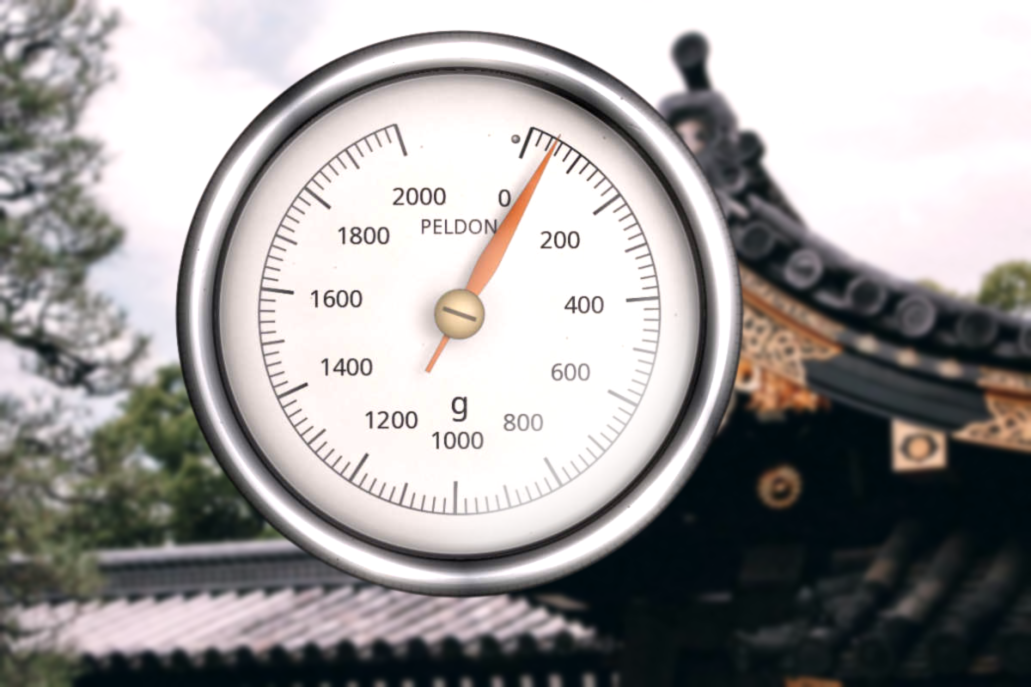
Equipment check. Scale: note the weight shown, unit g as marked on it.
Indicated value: 50 g
